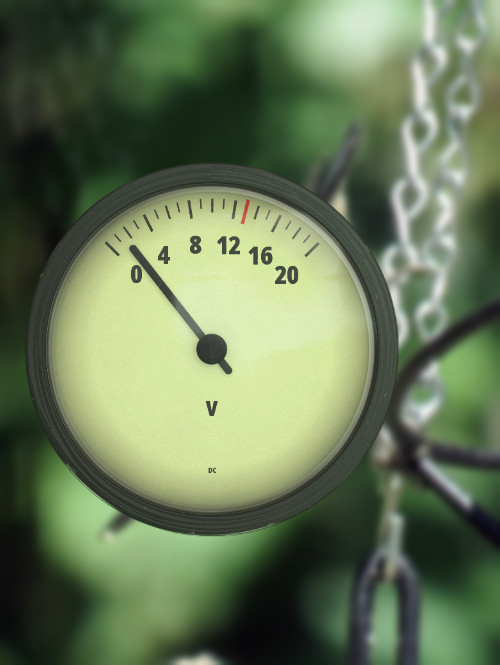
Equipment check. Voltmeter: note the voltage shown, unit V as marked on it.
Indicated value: 1.5 V
